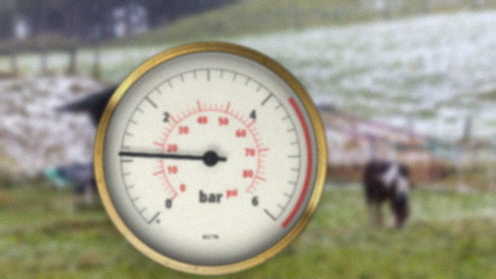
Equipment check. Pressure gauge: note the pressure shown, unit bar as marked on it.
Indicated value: 1.1 bar
